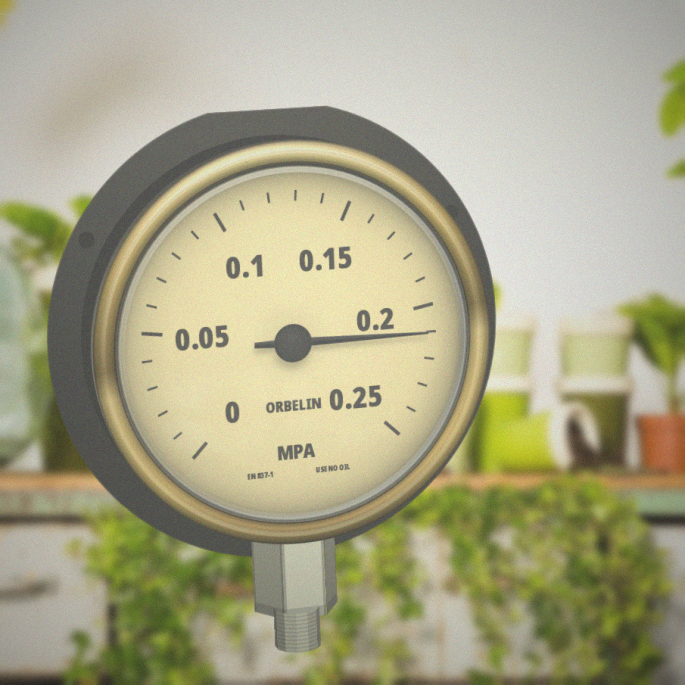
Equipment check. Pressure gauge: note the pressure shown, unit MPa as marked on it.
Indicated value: 0.21 MPa
